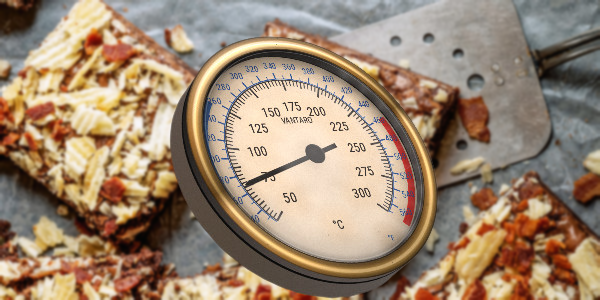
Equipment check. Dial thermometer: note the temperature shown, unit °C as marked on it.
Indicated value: 75 °C
